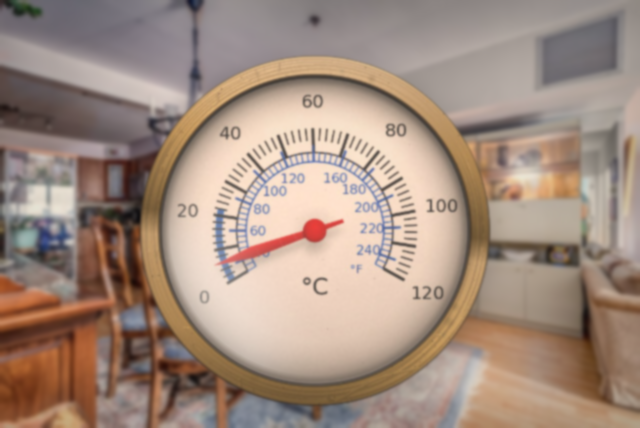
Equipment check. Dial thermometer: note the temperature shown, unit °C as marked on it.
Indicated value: 6 °C
